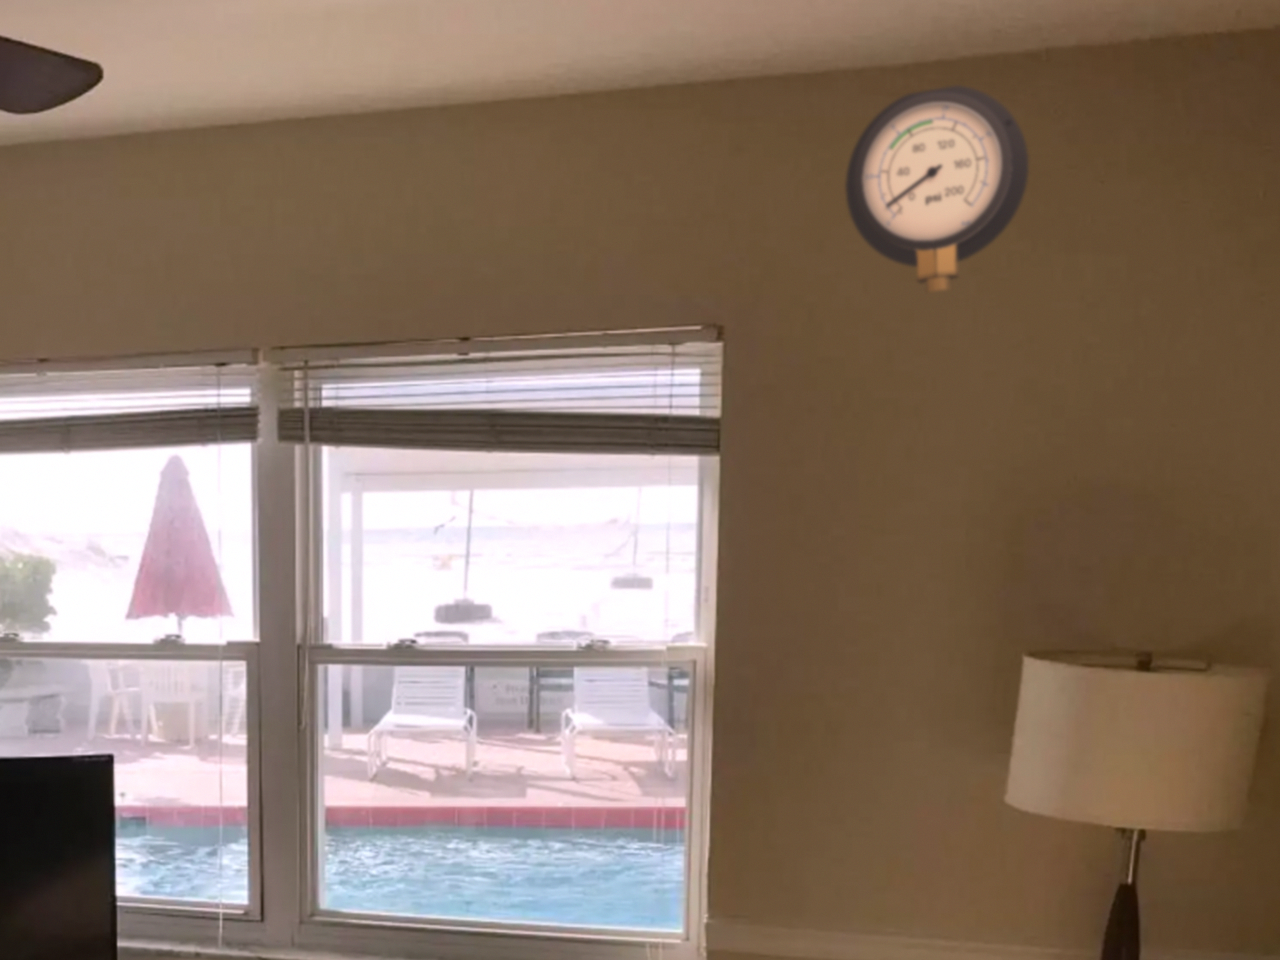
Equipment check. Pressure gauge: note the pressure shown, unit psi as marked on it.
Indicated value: 10 psi
